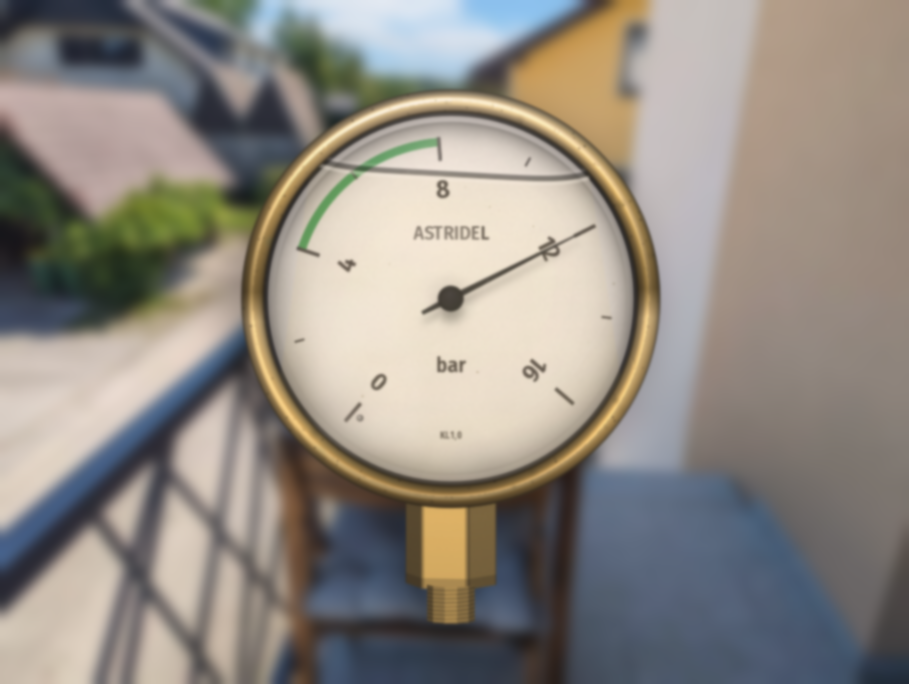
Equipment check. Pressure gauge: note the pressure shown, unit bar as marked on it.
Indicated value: 12 bar
